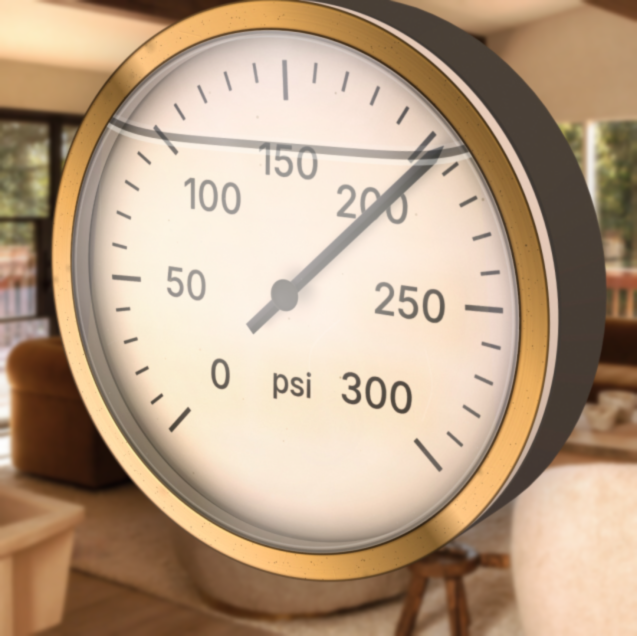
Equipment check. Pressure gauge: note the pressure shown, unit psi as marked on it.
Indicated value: 205 psi
